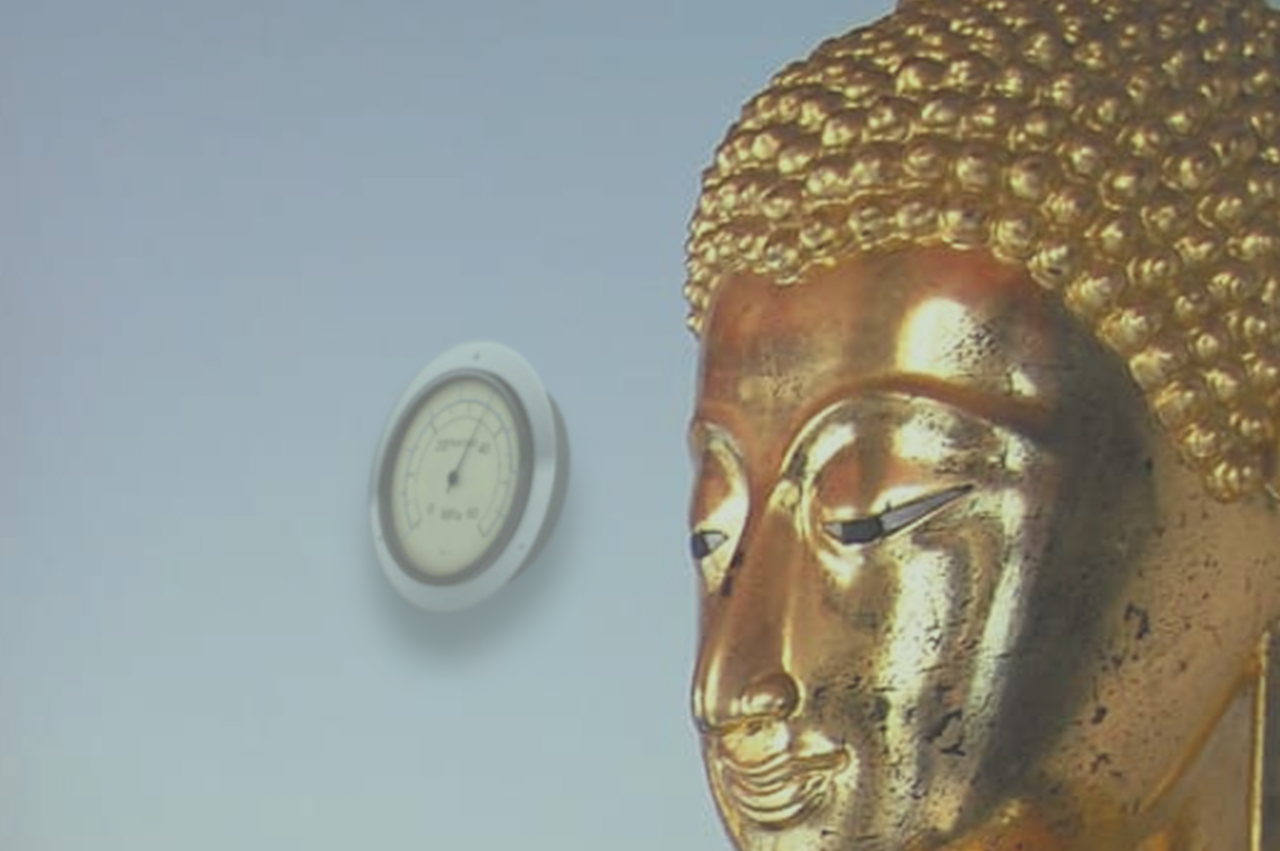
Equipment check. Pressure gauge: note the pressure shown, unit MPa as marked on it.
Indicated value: 35 MPa
